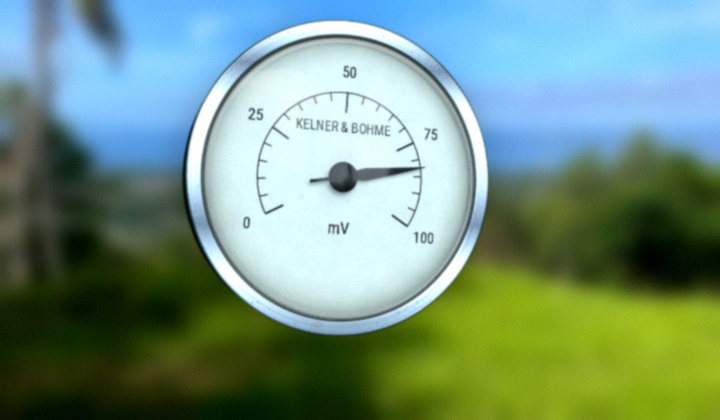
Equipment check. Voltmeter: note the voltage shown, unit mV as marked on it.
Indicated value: 82.5 mV
